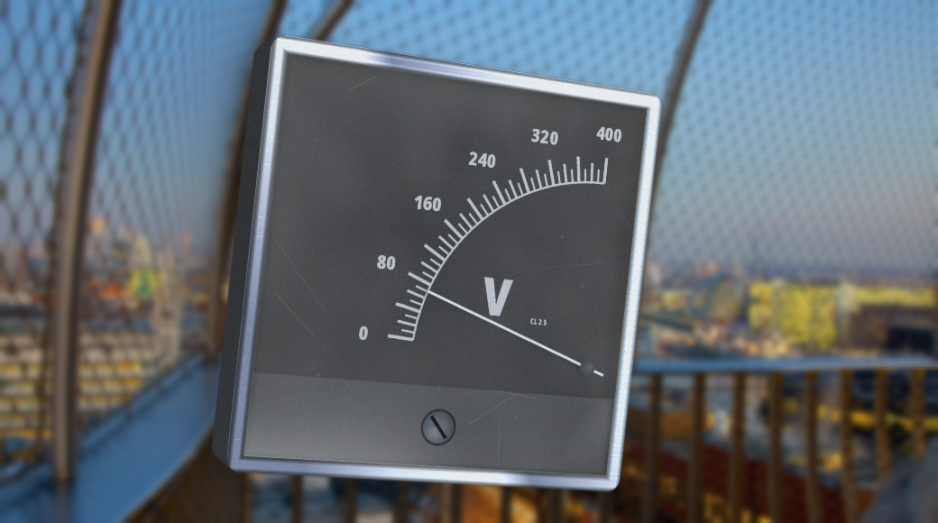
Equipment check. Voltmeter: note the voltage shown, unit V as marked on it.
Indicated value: 70 V
